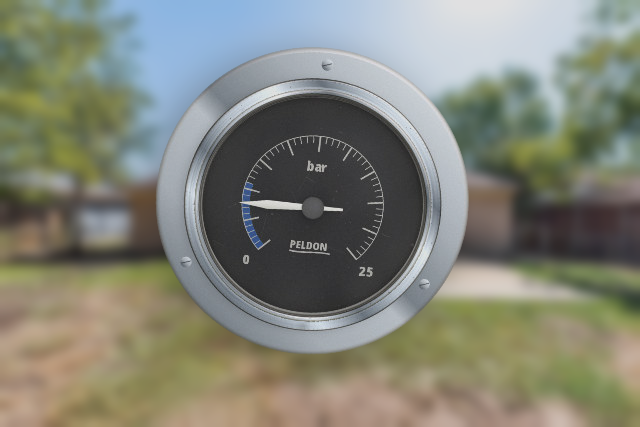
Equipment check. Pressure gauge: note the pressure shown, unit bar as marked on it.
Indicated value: 4 bar
